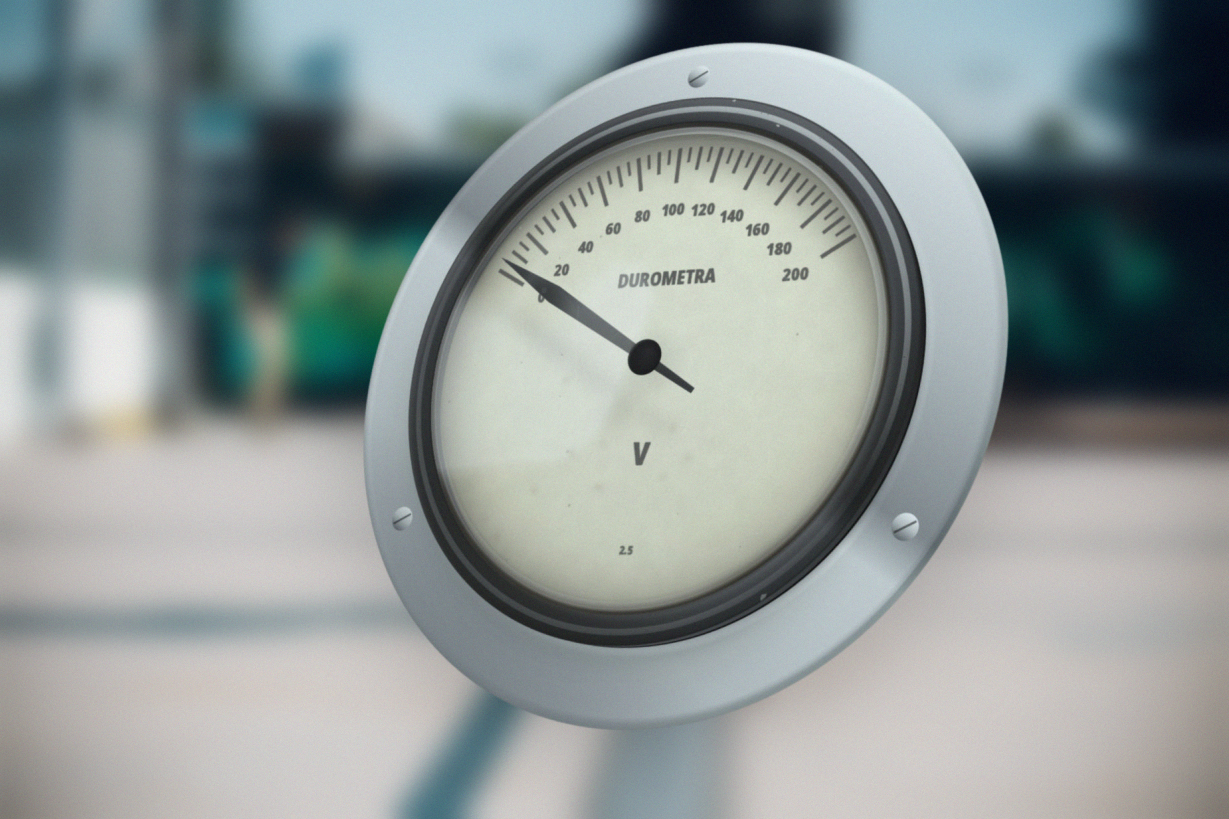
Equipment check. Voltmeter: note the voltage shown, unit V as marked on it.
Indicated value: 5 V
